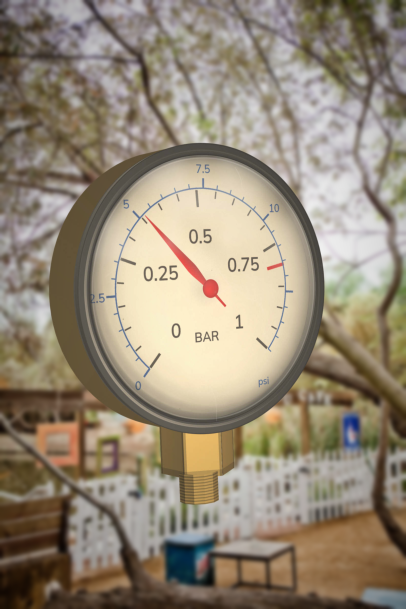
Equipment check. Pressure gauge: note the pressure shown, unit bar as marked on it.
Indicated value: 0.35 bar
